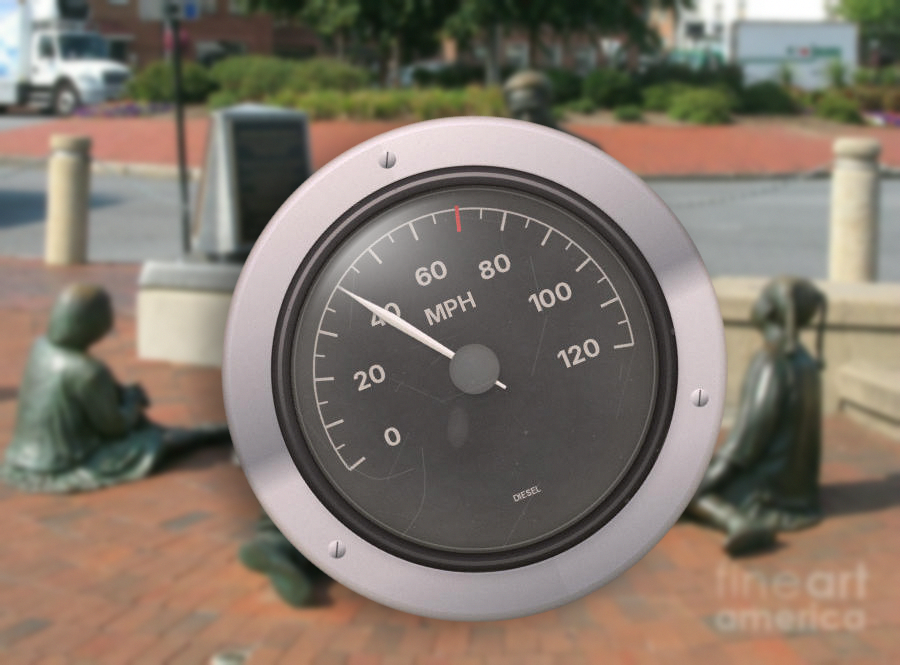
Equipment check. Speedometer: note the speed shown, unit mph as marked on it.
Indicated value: 40 mph
